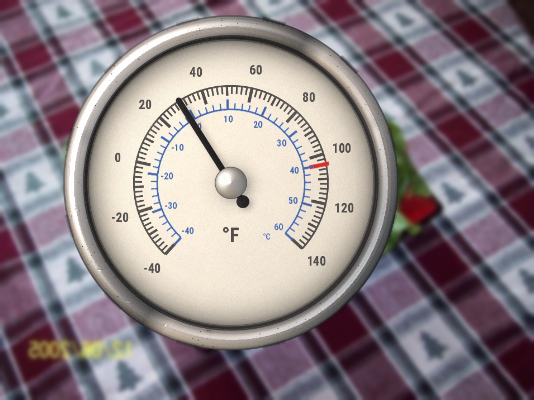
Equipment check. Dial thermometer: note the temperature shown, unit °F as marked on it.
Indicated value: 30 °F
